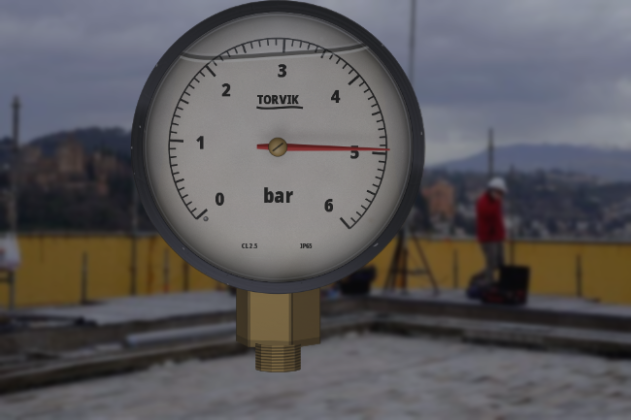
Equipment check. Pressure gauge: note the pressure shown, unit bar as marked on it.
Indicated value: 4.95 bar
